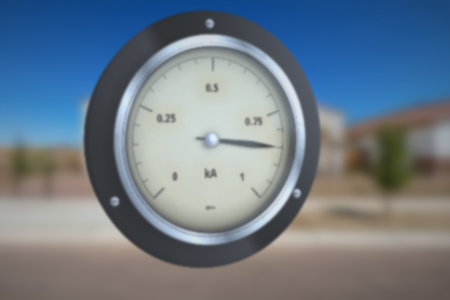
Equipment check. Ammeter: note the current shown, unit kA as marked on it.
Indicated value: 0.85 kA
